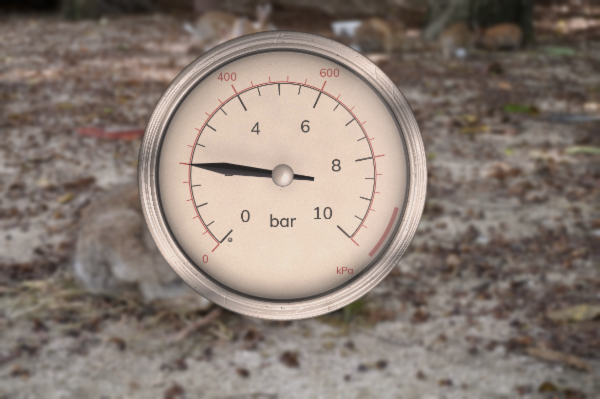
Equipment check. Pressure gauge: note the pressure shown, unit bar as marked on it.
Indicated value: 2 bar
